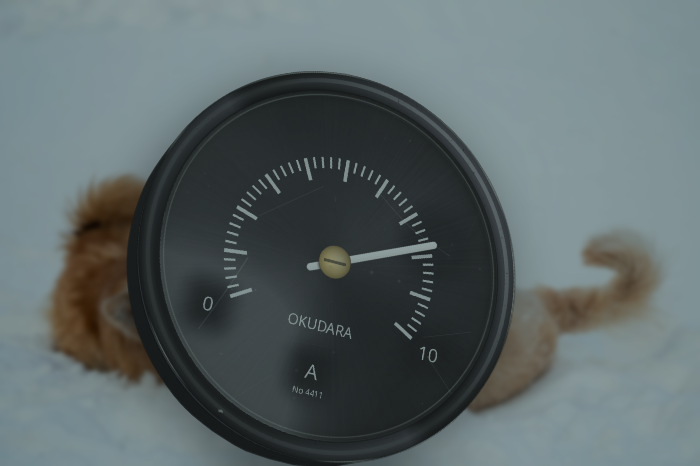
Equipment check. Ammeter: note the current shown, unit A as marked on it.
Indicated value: 7.8 A
